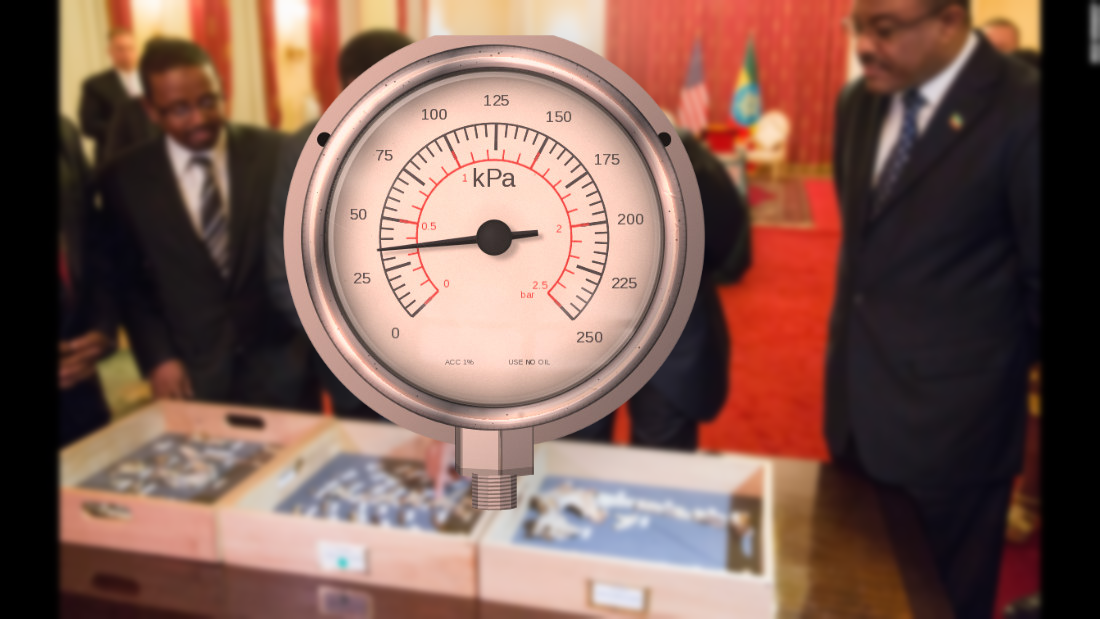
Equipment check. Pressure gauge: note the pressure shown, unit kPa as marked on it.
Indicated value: 35 kPa
